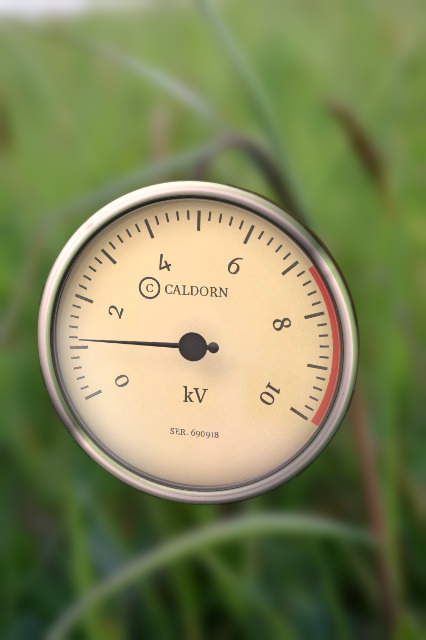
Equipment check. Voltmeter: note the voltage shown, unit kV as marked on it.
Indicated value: 1.2 kV
